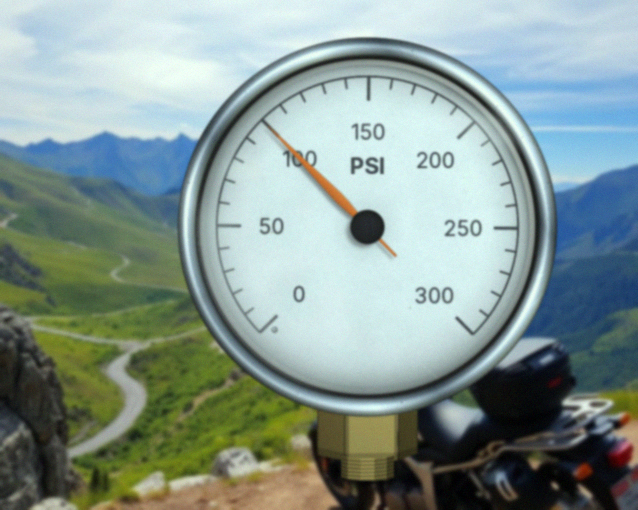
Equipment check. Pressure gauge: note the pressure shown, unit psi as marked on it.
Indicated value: 100 psi
